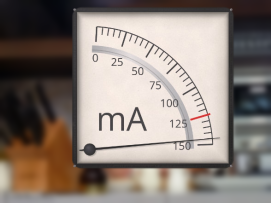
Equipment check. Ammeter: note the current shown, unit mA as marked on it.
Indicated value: 145 mA
